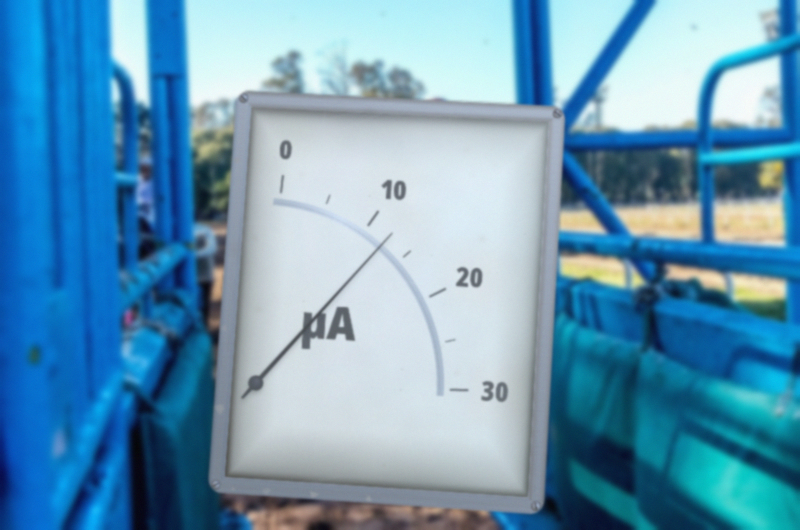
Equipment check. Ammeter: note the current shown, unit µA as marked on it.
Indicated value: 12.5 µA
